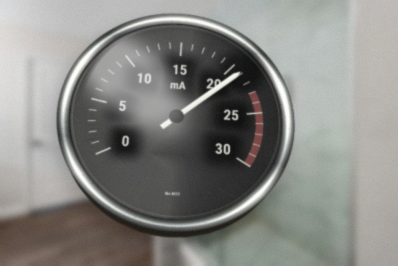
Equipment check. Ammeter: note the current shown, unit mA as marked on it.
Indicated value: 21 mA
